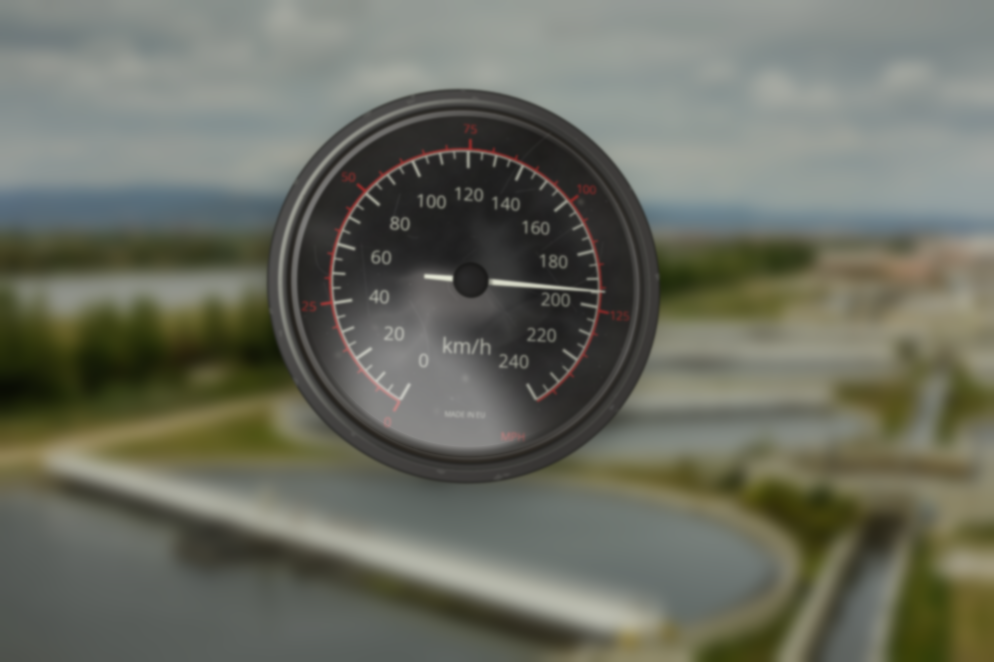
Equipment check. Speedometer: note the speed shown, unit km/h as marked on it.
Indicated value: 195 km/h
